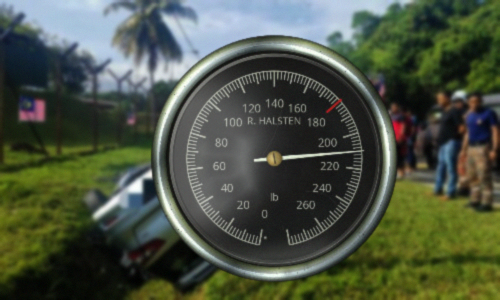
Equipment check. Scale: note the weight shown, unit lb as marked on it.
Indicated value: 210 lb
